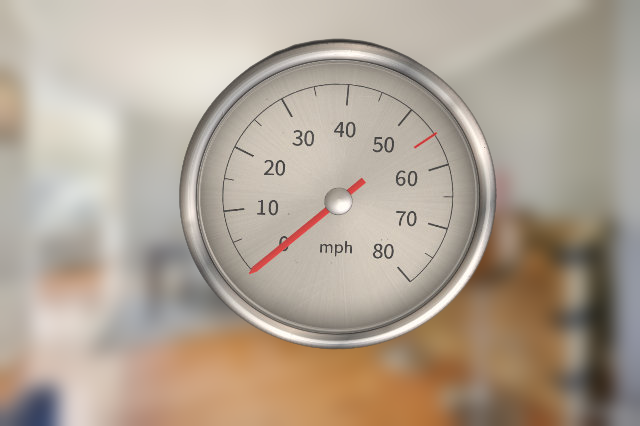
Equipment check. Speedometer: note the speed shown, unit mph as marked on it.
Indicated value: 0 mph
